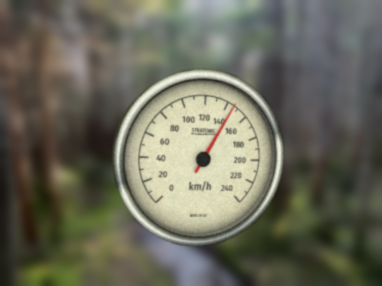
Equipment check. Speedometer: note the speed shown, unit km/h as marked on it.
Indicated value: 145 km/h
